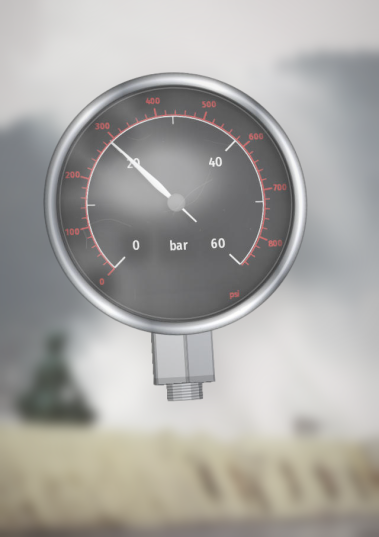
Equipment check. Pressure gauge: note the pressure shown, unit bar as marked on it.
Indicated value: 20 bar
